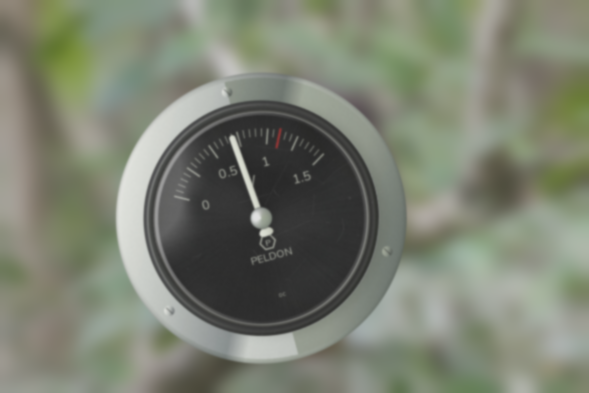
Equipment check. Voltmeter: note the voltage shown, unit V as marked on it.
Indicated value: 0.7 V
